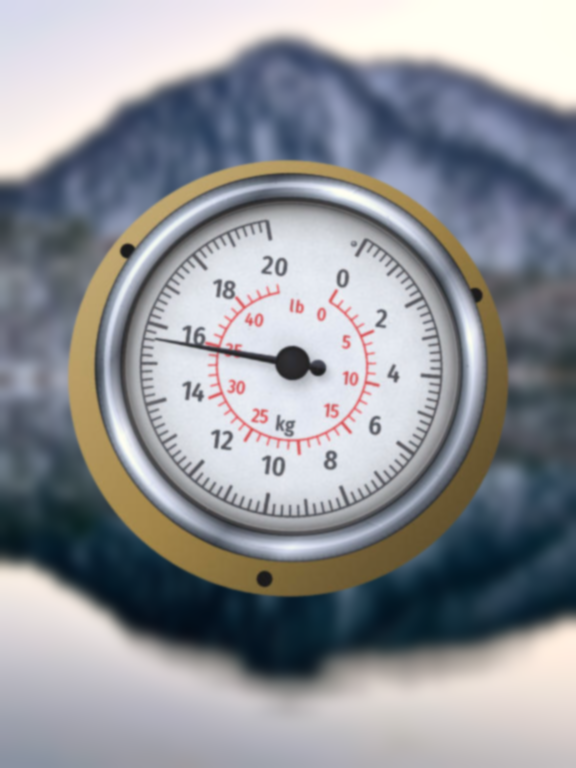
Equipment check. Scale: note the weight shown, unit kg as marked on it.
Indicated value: 15.6 kg
